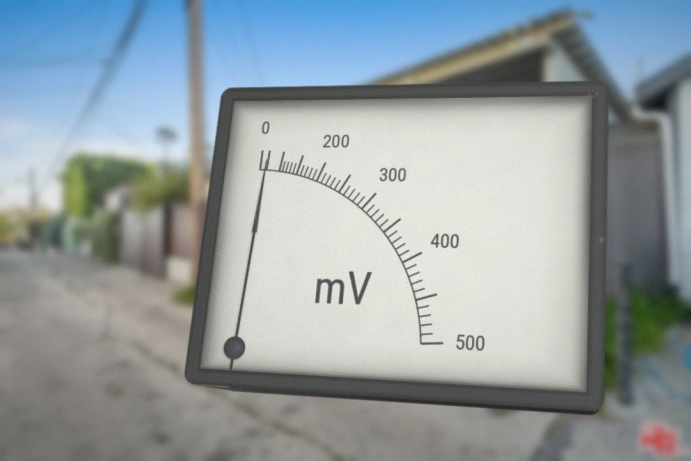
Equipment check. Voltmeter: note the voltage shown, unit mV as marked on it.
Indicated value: 50 mV
